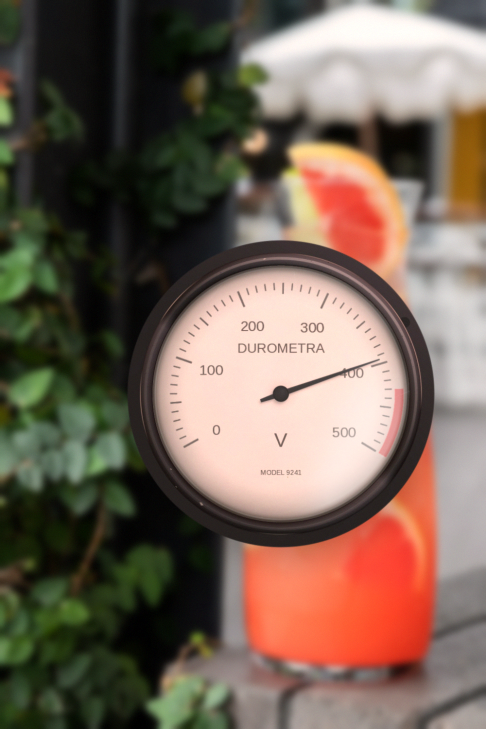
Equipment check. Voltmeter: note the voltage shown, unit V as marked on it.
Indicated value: 395 V
